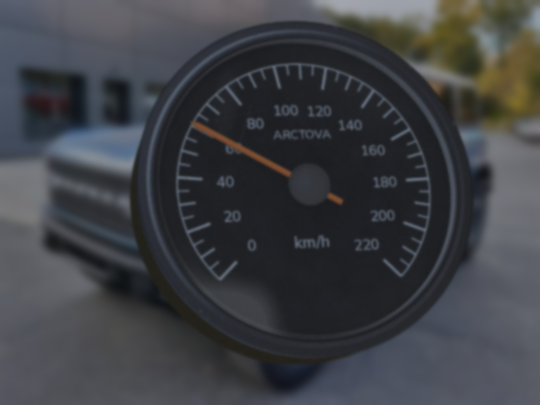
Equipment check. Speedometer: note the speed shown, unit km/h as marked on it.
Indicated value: 60 km/h
